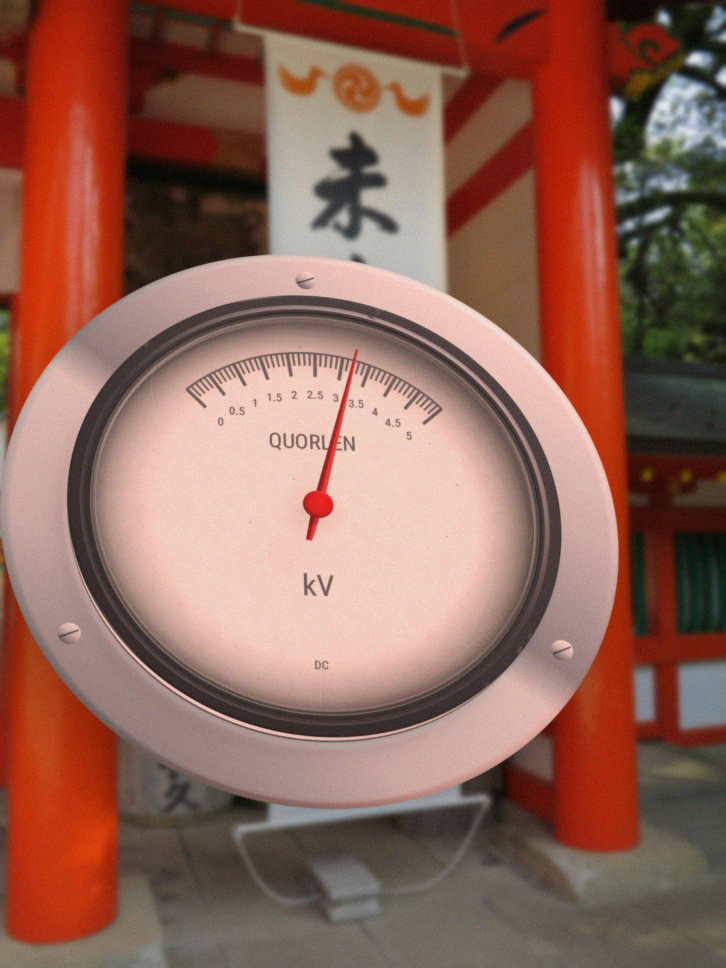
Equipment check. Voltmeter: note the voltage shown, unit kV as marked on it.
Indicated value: 3.2 kV
